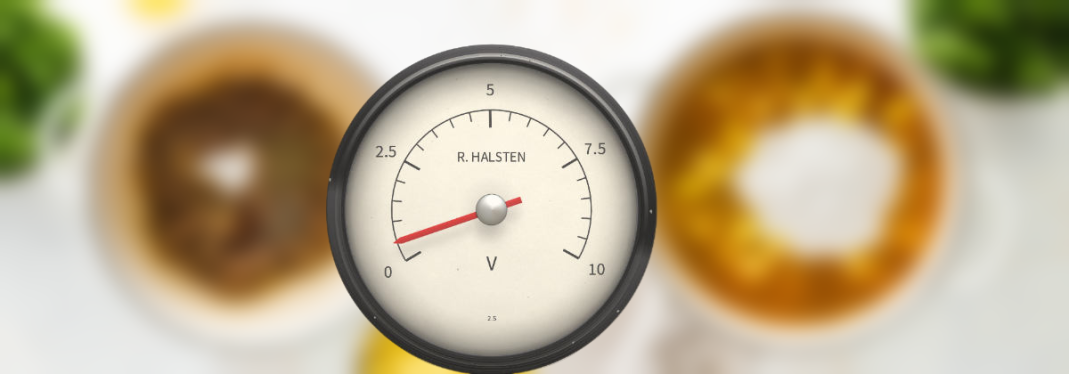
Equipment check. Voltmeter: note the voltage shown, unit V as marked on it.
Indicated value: 0.5 V
